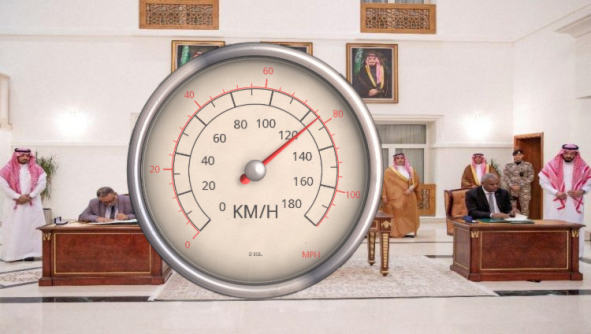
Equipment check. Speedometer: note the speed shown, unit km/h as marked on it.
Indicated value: 125 km/h
